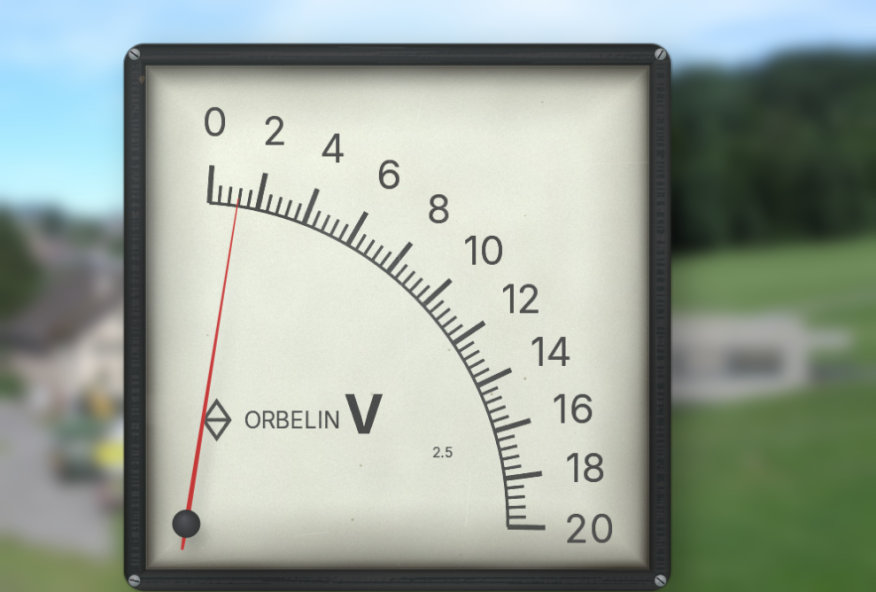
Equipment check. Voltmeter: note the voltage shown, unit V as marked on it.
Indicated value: 1.2 V
